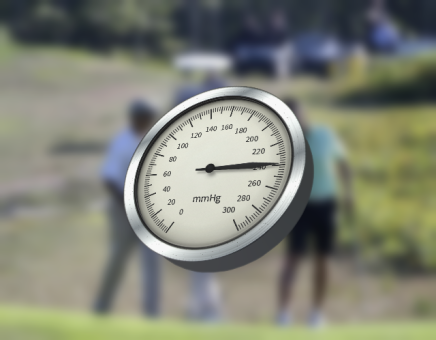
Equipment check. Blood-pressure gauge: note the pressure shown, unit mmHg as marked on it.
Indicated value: 240 mmHg
